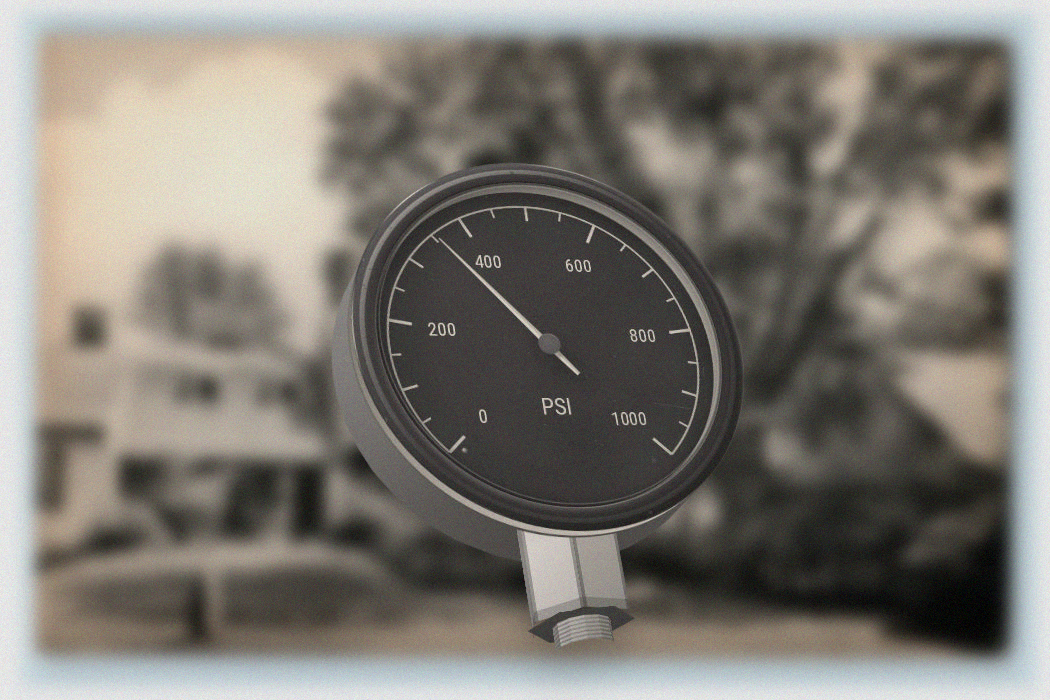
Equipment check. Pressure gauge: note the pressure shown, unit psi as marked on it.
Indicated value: 350 psi
